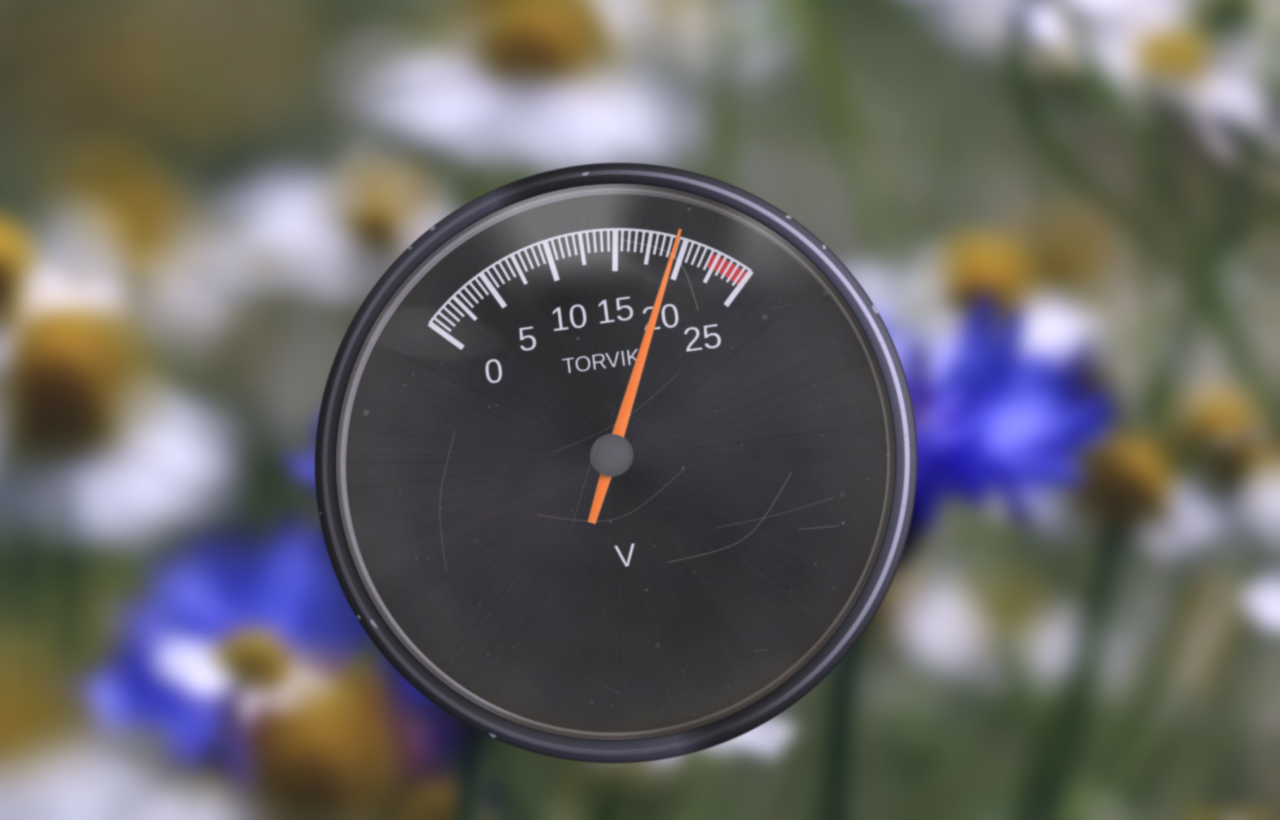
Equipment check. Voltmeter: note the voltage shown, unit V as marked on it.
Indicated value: 19.5 V
